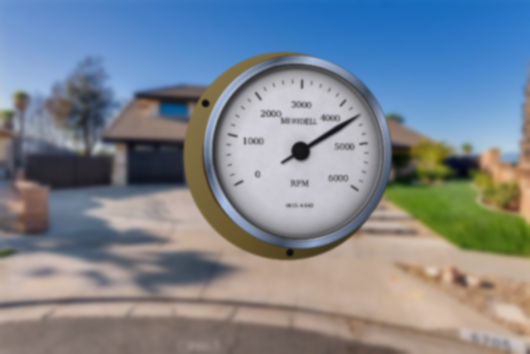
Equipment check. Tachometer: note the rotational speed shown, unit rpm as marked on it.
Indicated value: 4400 rpm
